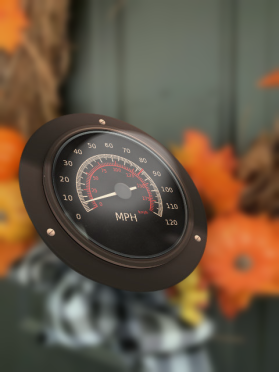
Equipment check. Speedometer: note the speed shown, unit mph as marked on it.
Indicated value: 5 mph
